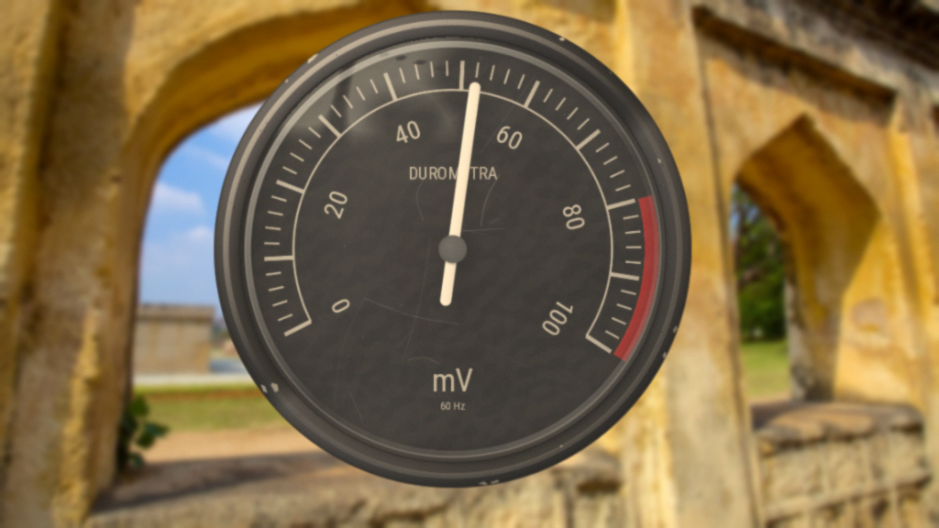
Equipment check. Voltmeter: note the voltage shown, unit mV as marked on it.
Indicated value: 52 mV
